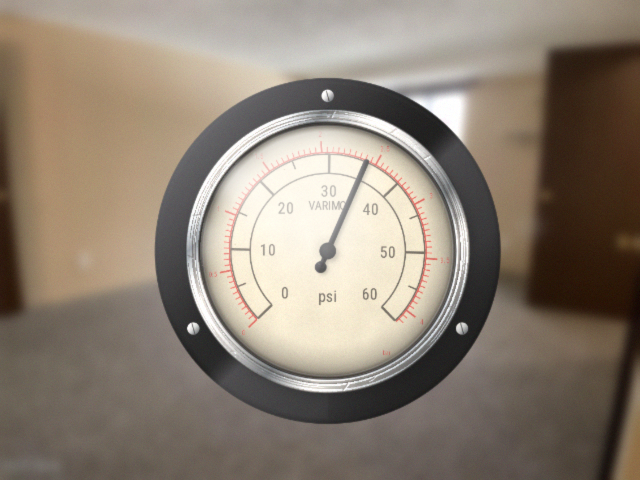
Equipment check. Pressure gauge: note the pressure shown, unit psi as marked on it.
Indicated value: 35 psi
